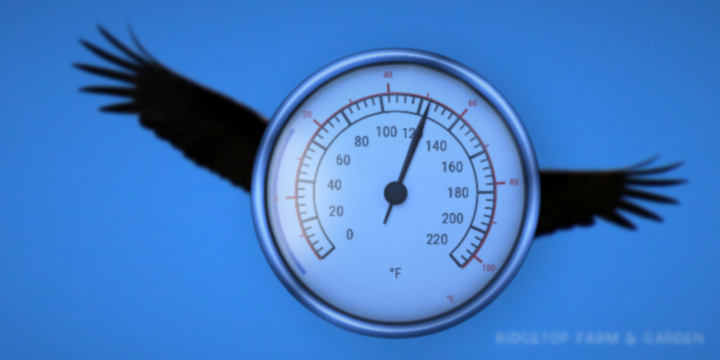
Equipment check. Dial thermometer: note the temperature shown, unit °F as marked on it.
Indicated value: 124 °F
